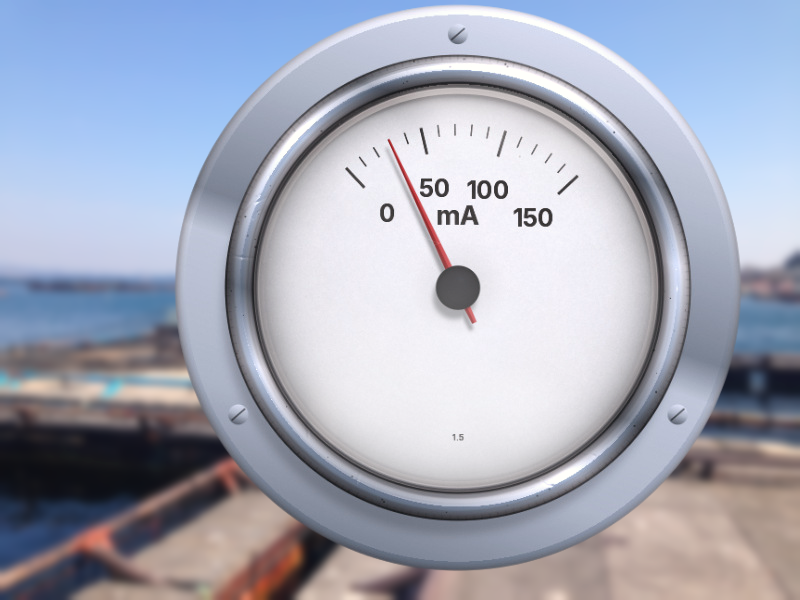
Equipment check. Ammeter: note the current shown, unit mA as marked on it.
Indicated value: 30 mA
